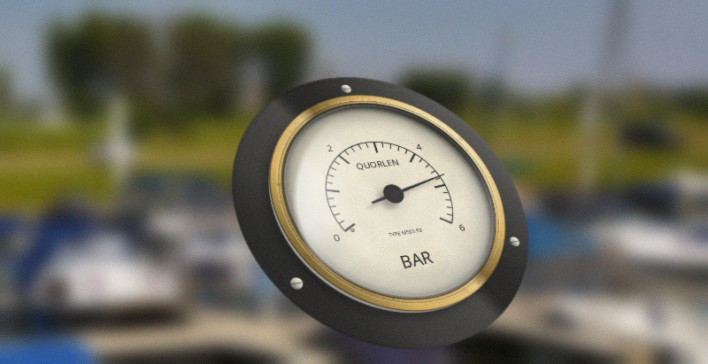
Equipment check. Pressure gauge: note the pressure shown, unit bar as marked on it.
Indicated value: 4.8 bar
